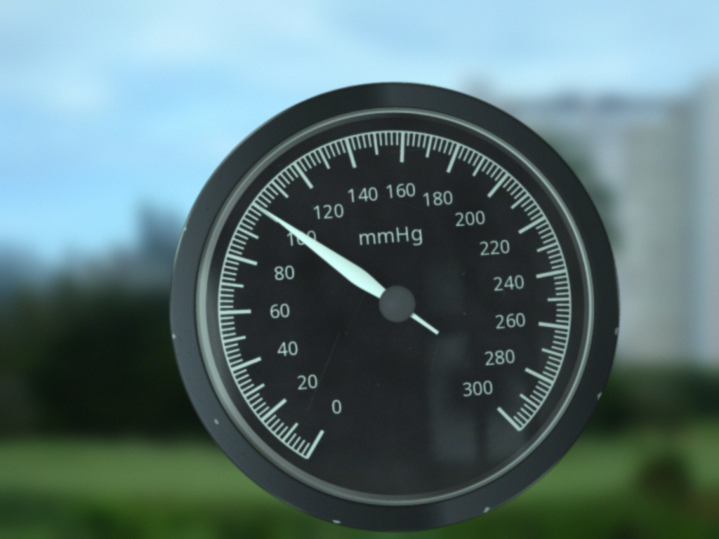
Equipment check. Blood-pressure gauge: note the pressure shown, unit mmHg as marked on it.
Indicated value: 100 mmHg
